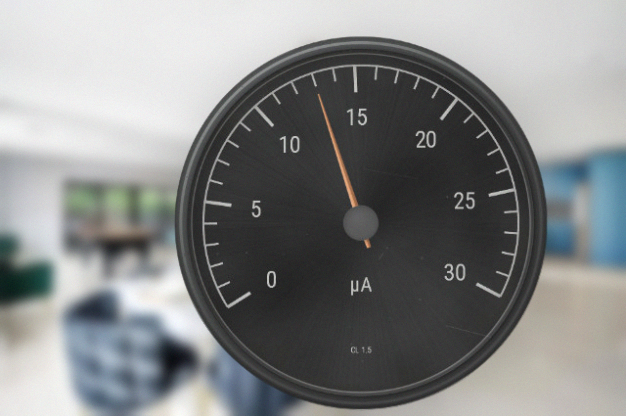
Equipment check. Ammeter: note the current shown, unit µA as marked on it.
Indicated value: 13 µA
